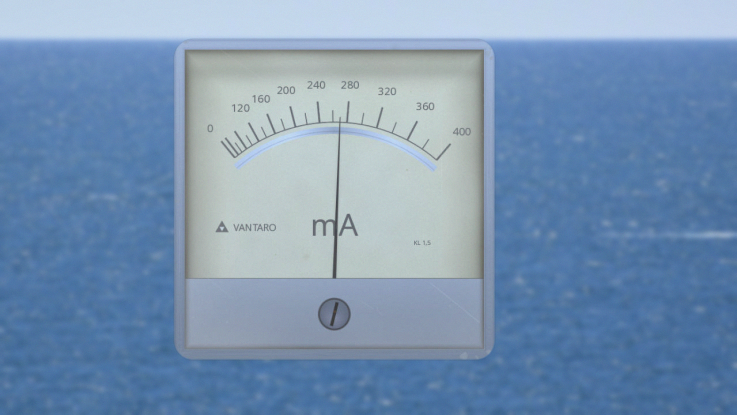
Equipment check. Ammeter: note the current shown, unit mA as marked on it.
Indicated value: 270 mA
